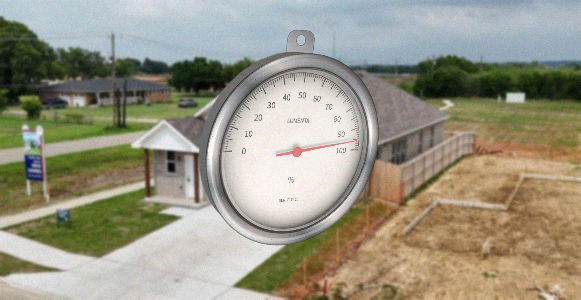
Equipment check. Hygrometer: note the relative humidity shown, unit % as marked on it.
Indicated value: 95 %
